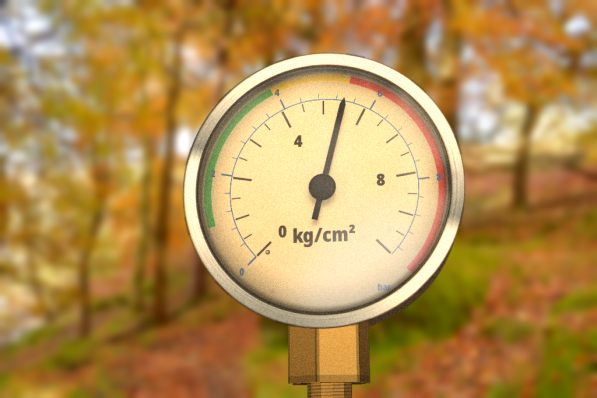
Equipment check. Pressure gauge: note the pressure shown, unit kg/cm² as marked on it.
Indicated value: 5.5 kg/cm²
